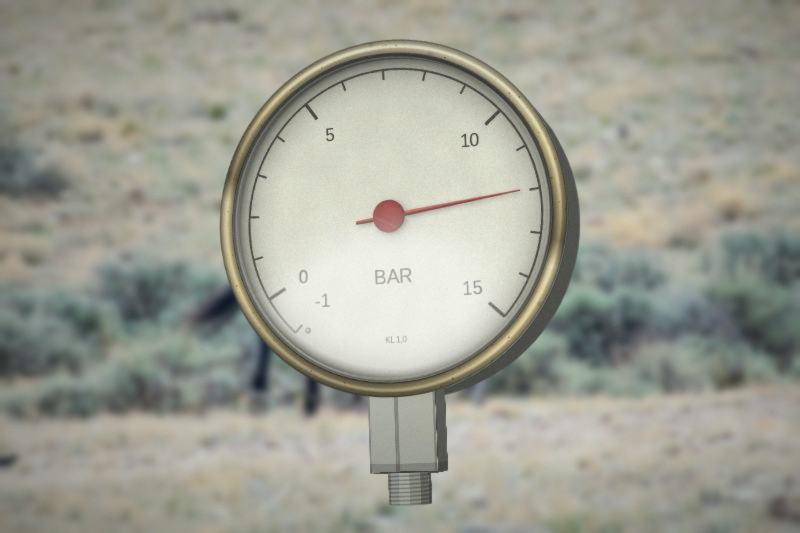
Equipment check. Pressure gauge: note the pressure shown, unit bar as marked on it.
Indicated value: 12 bar
